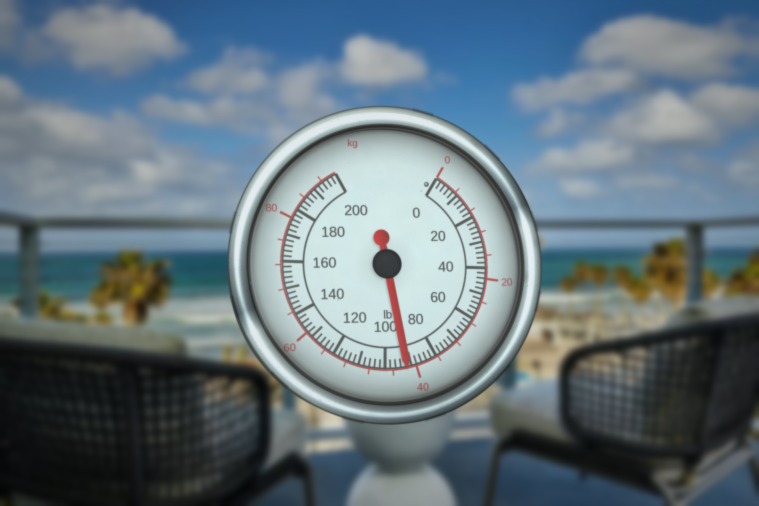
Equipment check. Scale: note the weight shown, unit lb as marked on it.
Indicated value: 92 lb
